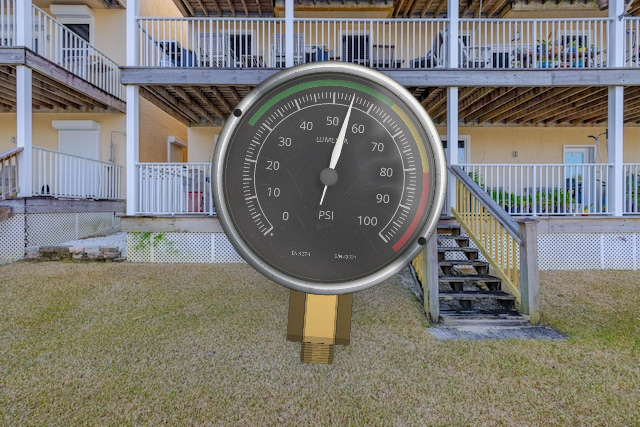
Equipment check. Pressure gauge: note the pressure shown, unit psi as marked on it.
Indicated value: 55 psi
